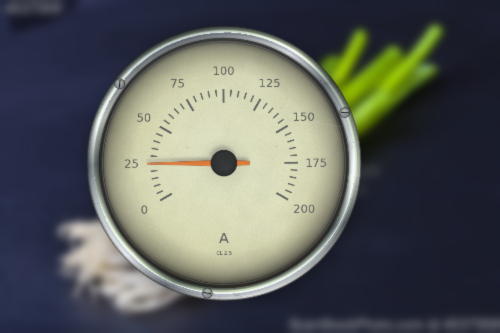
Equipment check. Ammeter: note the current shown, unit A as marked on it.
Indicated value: 25 A
